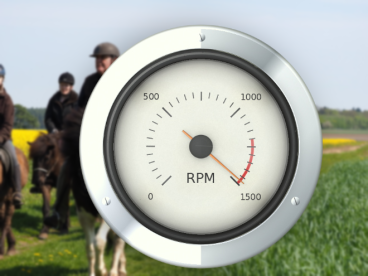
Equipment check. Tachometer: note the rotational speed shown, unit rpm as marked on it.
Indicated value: 1475 rpm
